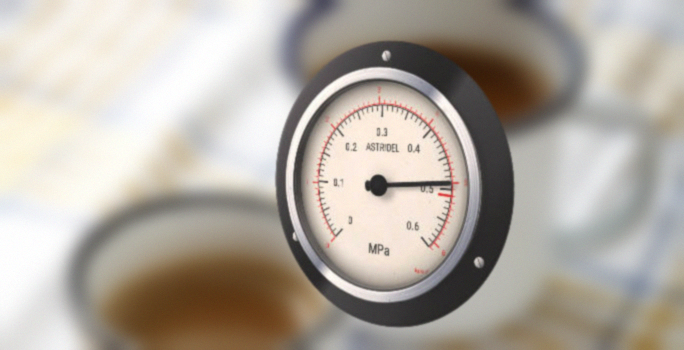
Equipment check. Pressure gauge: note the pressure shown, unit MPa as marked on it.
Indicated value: 0.49 MPa
